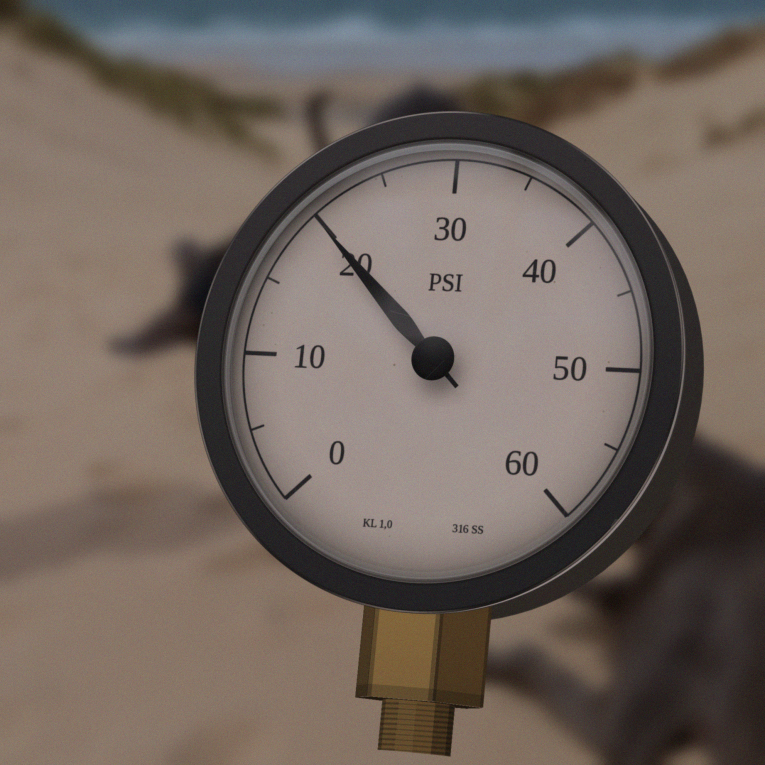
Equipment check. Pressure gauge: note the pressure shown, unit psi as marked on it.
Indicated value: 20 psi
